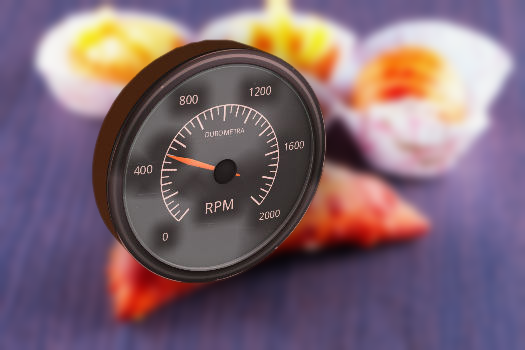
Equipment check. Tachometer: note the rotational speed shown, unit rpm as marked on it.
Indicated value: 500 rpm
